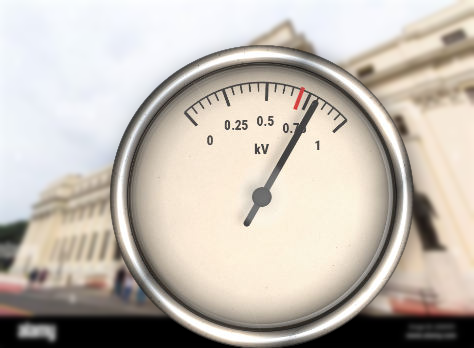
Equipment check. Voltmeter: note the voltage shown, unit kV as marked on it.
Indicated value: 0.8 kV
